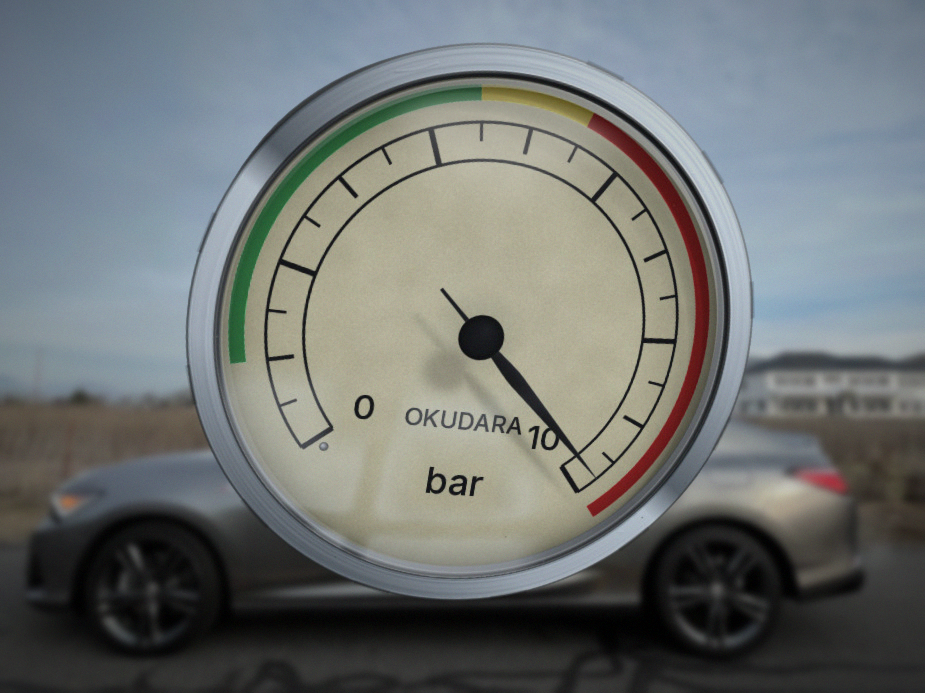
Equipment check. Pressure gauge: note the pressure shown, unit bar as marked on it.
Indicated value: 9.75 bar
